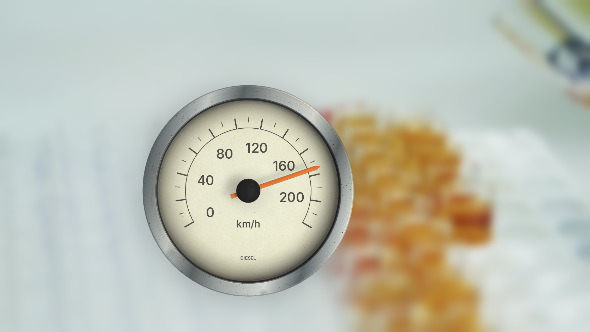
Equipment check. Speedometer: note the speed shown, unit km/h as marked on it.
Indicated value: 175 km/h
